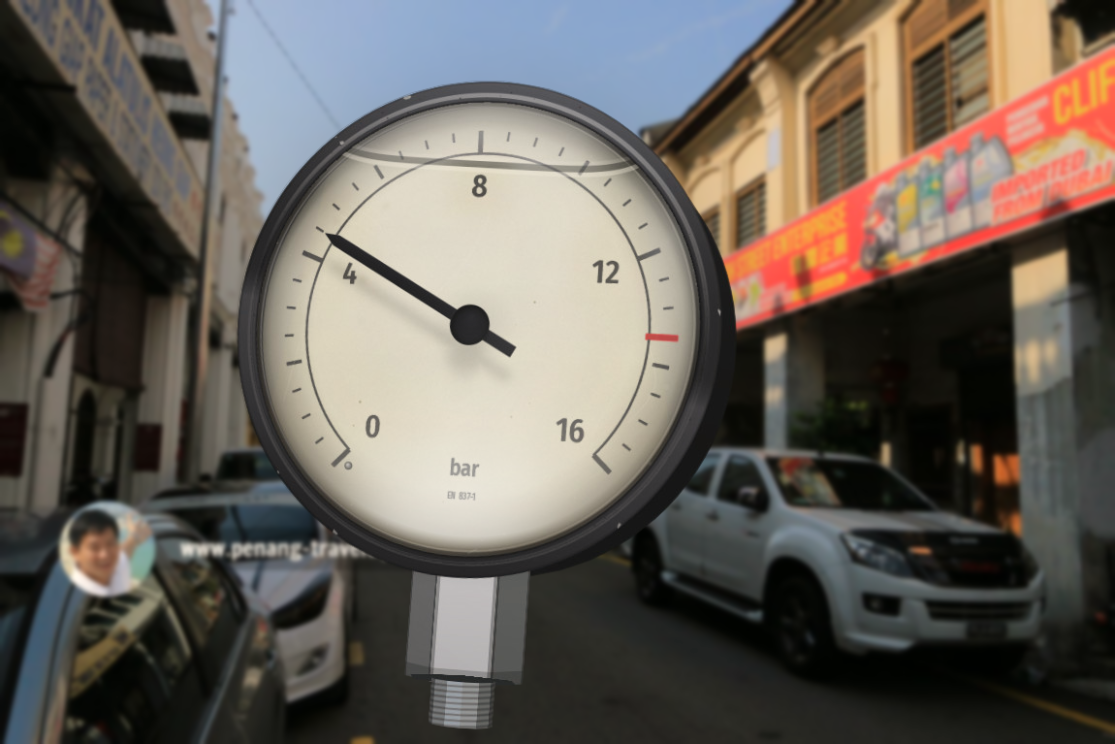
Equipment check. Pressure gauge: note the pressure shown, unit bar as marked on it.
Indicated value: 4.5 bar
